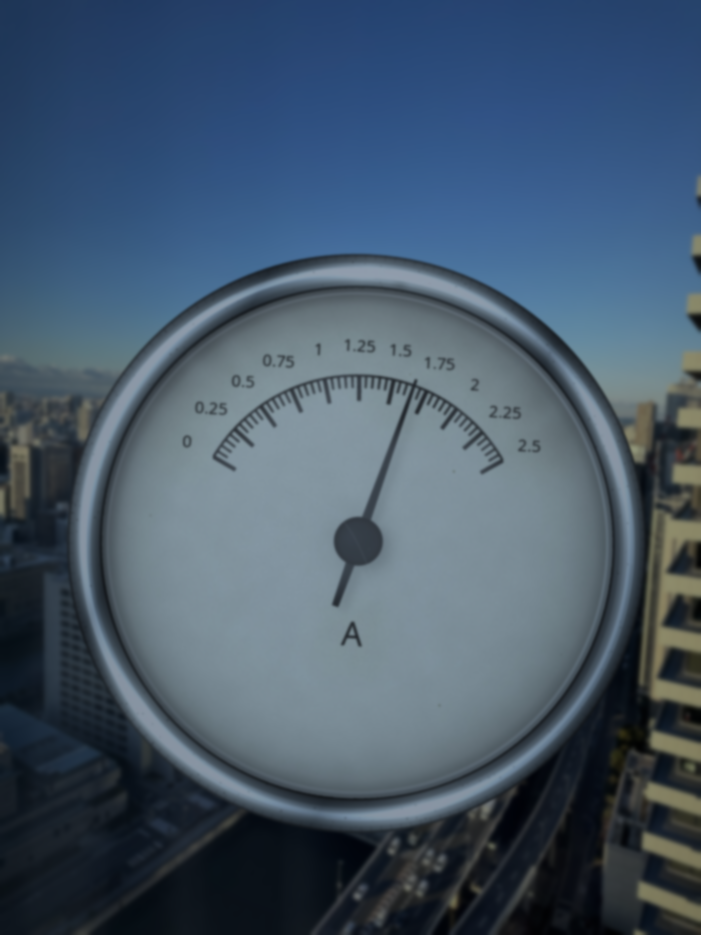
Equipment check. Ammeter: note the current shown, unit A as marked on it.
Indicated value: 1.65 A
